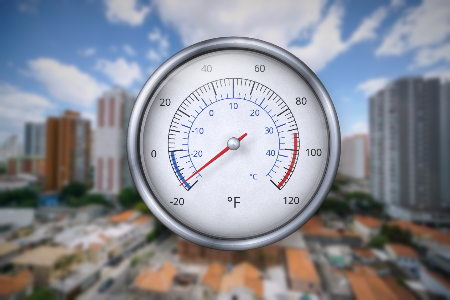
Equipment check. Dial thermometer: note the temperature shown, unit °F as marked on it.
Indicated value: -16 °F
